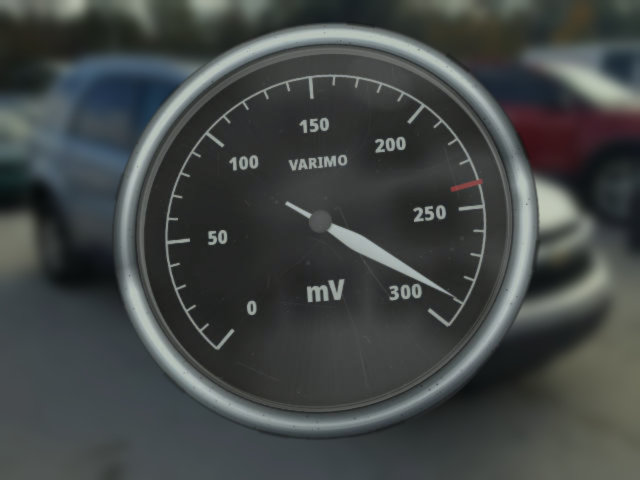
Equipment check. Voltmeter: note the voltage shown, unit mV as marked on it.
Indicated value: 290 mV
